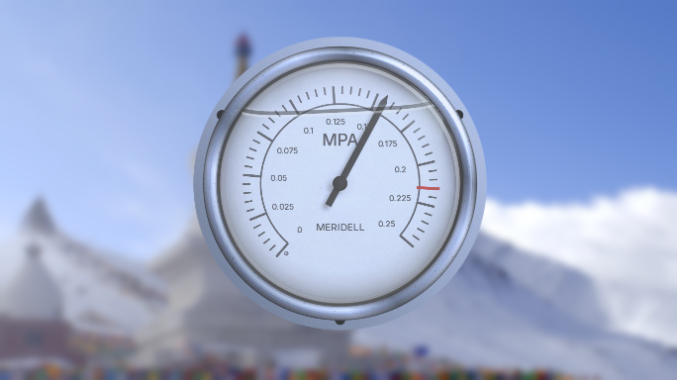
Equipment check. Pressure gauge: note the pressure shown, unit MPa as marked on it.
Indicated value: 0.155 MPa
